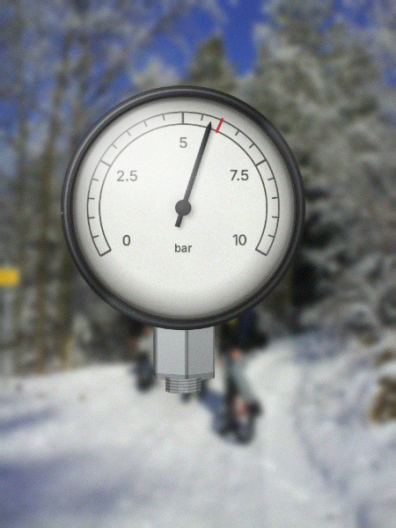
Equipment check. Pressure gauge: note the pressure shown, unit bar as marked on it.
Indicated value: 5.75 bar
